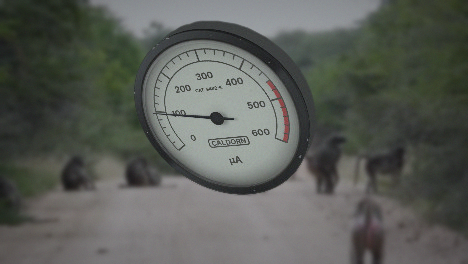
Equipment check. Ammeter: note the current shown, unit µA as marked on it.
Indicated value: 100 µA
